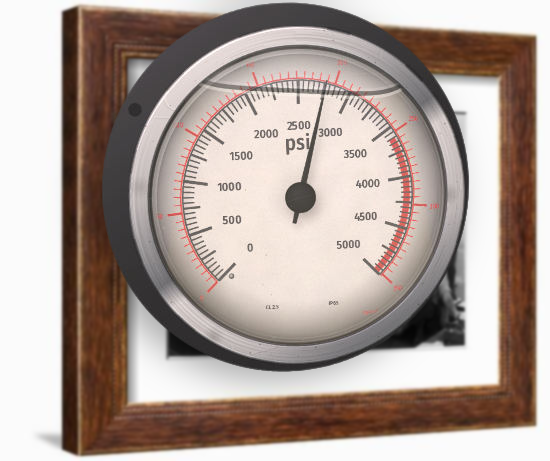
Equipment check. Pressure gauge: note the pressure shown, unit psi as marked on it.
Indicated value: 2750 psi
